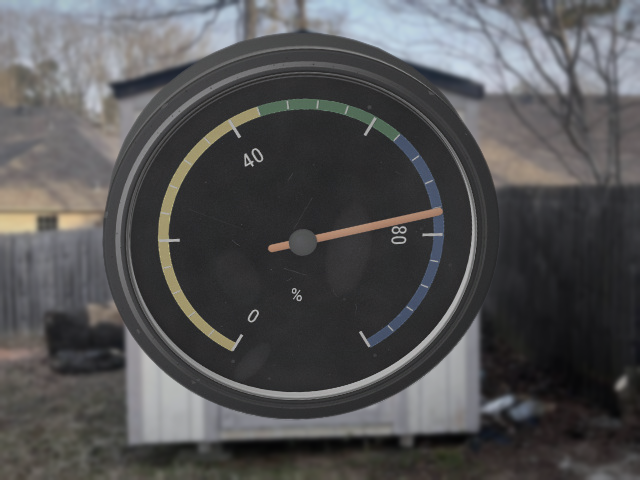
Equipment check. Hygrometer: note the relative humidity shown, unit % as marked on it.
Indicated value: 76 %
